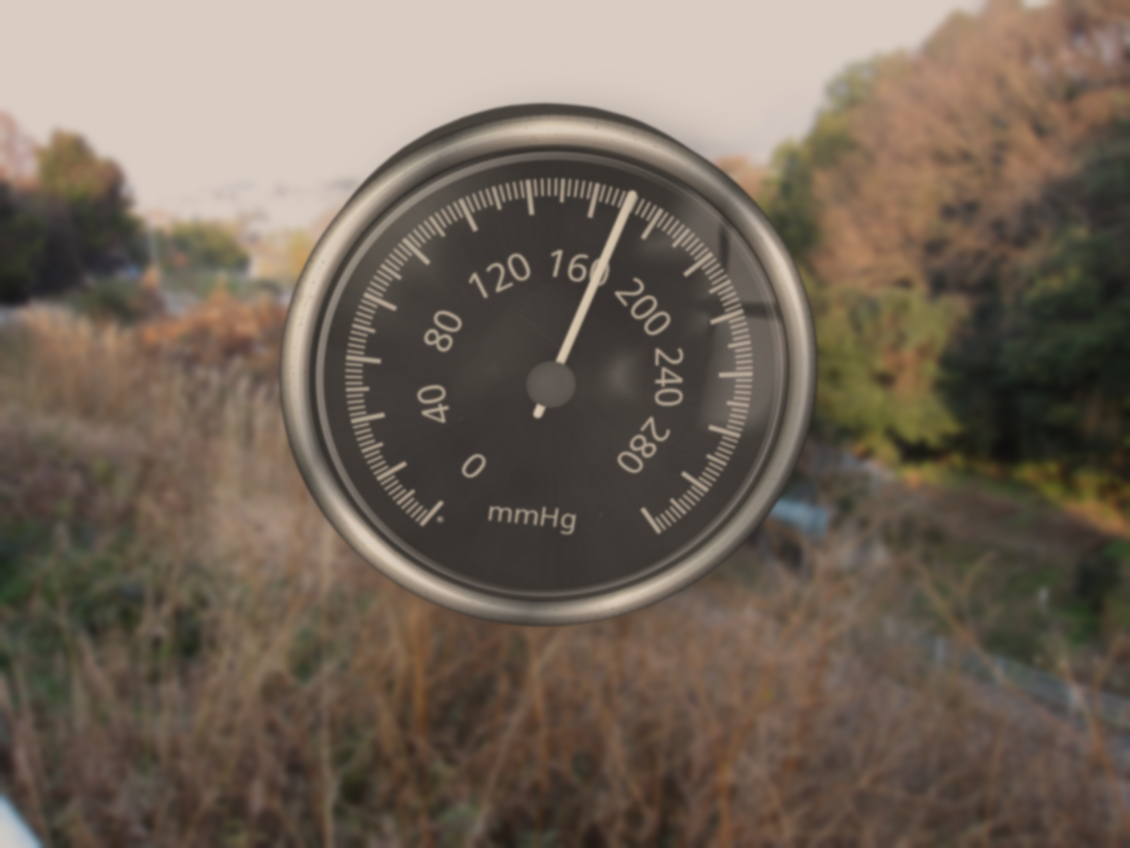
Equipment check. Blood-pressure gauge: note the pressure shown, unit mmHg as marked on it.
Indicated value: 170 mmHg
